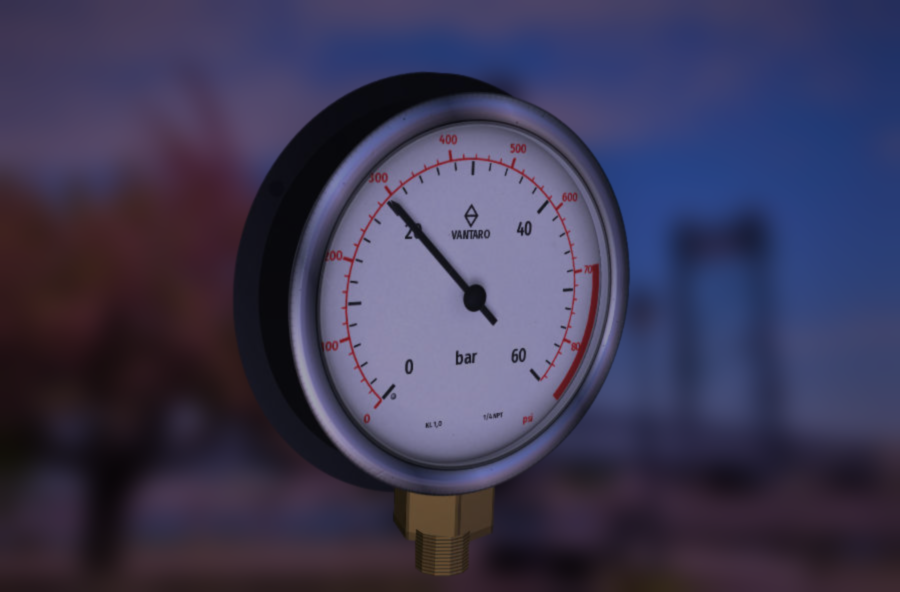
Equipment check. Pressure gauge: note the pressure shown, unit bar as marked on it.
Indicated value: 20 bar
